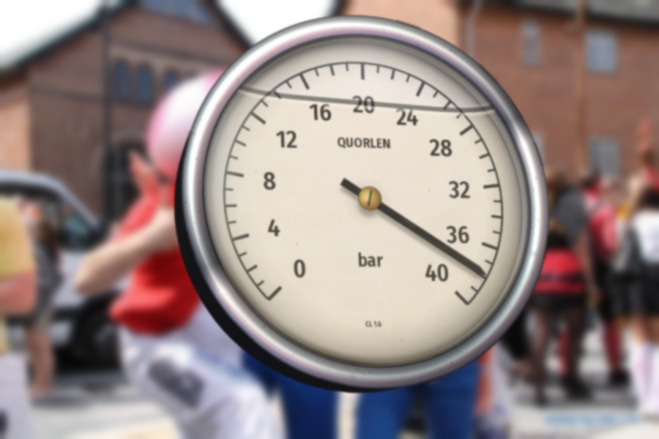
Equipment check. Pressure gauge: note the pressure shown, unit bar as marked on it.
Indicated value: 38 bar
